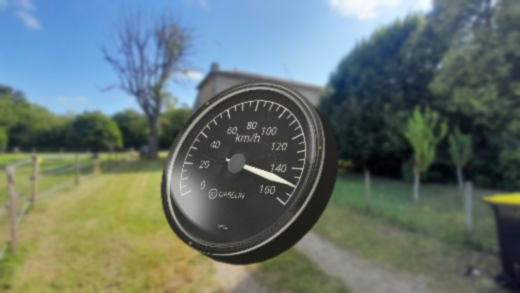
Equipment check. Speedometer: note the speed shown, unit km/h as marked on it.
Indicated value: 150 km/h
